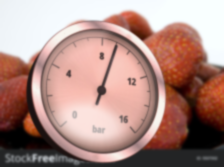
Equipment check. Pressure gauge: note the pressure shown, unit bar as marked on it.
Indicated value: 9 bar
